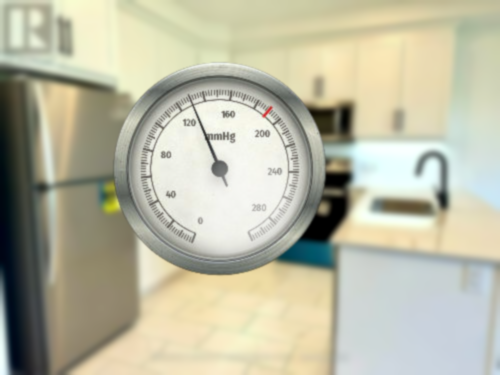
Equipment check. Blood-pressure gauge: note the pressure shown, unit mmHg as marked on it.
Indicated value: 130 mmHg
